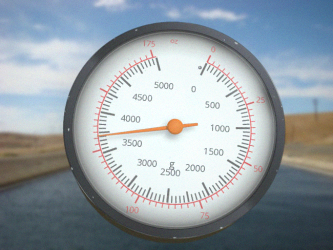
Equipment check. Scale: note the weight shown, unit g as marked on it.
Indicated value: 3700 g
